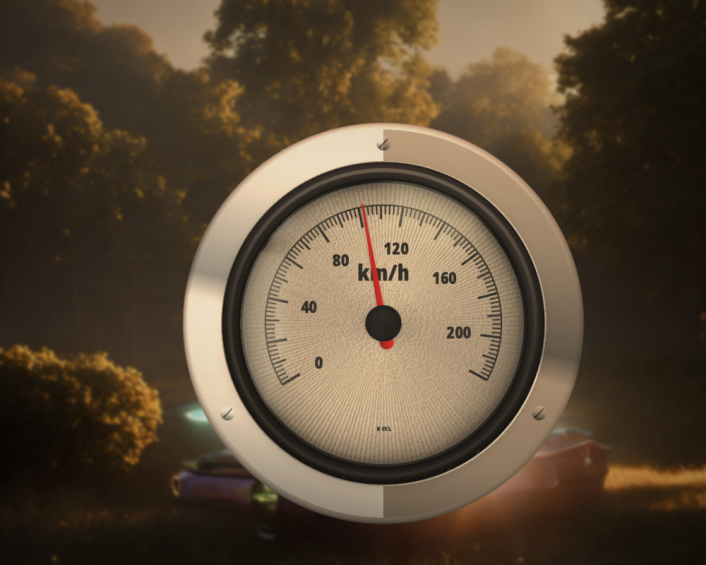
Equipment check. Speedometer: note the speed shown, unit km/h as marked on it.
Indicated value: 102 km/h
